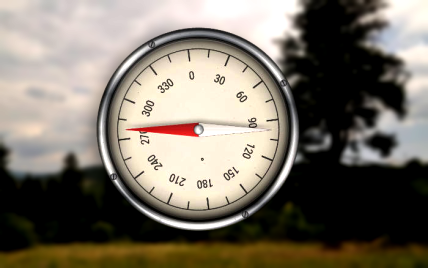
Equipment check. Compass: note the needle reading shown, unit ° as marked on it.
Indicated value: 277.5 °
